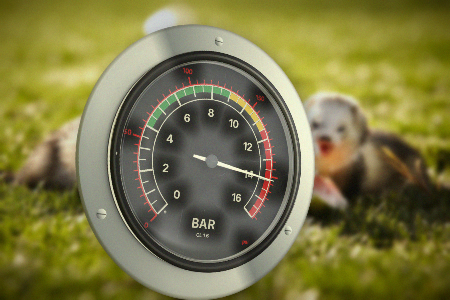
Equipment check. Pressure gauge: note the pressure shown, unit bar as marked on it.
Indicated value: 14 bar
